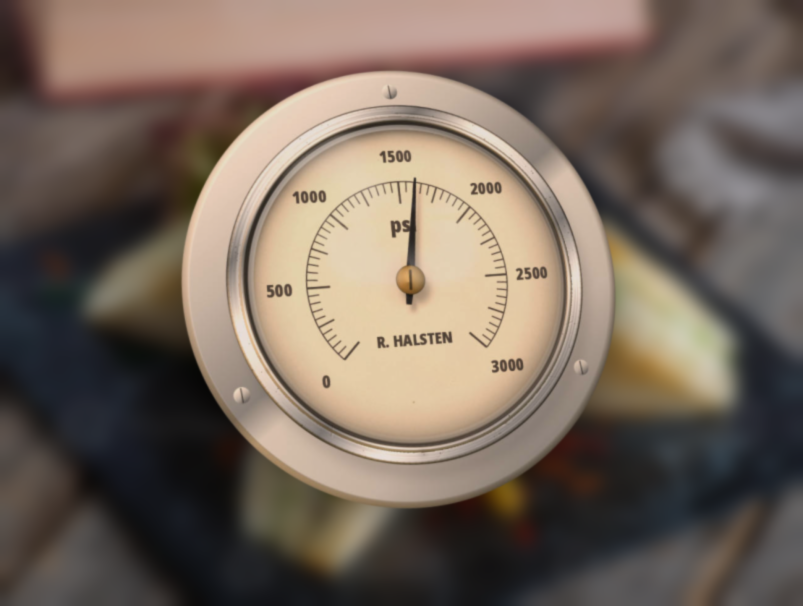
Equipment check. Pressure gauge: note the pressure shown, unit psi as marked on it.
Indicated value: 1600 psi
